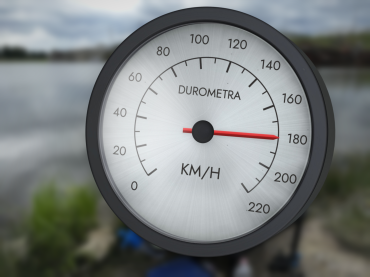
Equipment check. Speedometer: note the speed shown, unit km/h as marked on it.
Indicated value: 180 km/h
